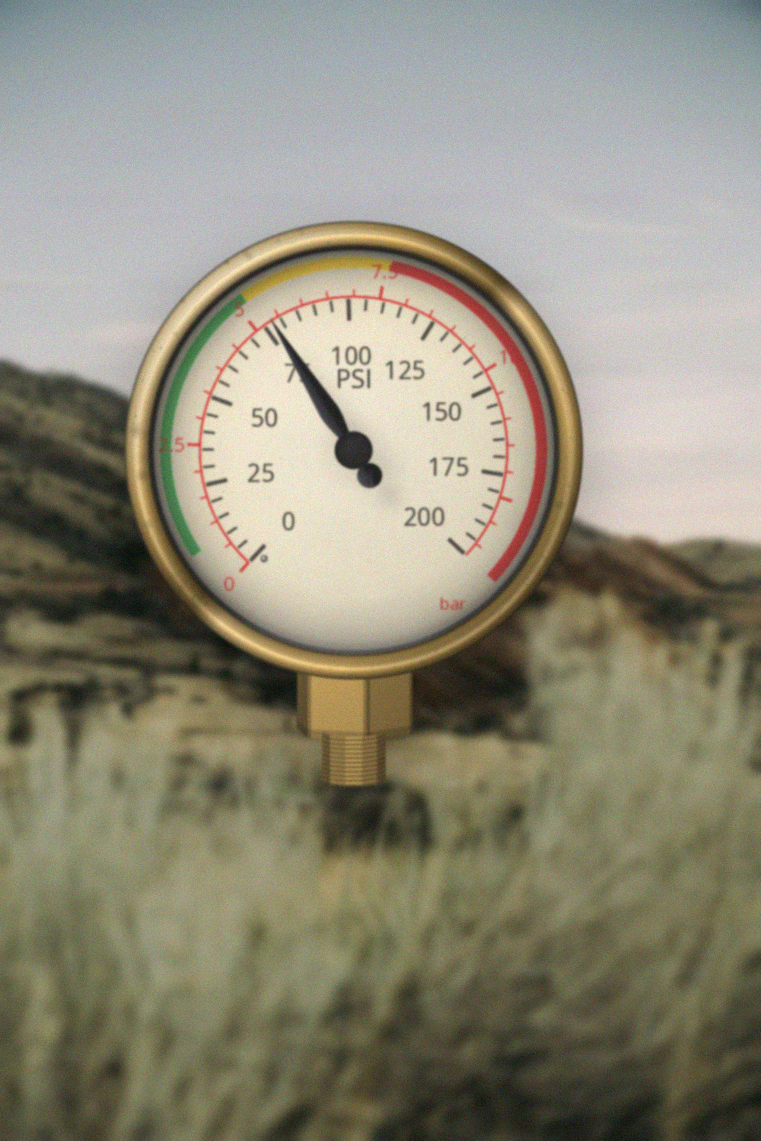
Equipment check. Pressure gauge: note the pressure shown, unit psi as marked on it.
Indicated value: 77.5 psi
